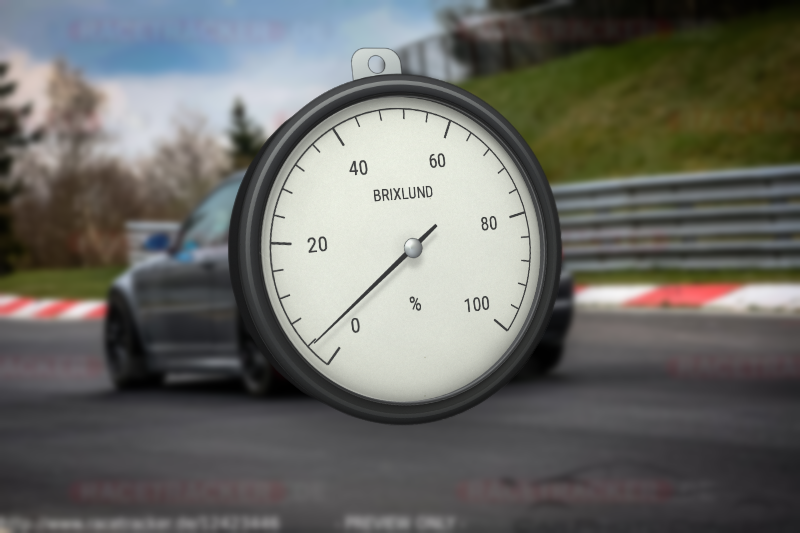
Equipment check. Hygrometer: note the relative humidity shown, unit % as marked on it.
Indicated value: 4 %
